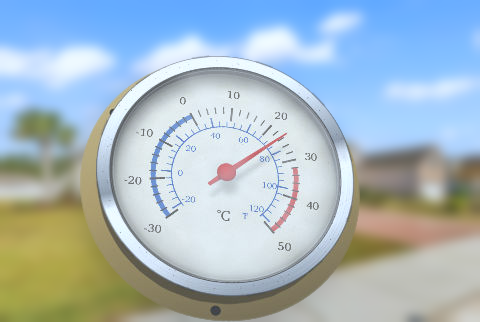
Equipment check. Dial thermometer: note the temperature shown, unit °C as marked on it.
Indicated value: 24 °C
